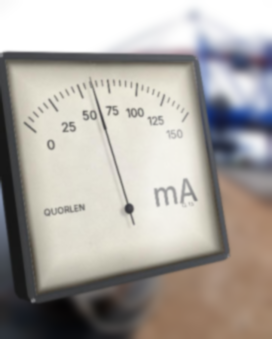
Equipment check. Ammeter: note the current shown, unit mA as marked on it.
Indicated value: 60 mA
